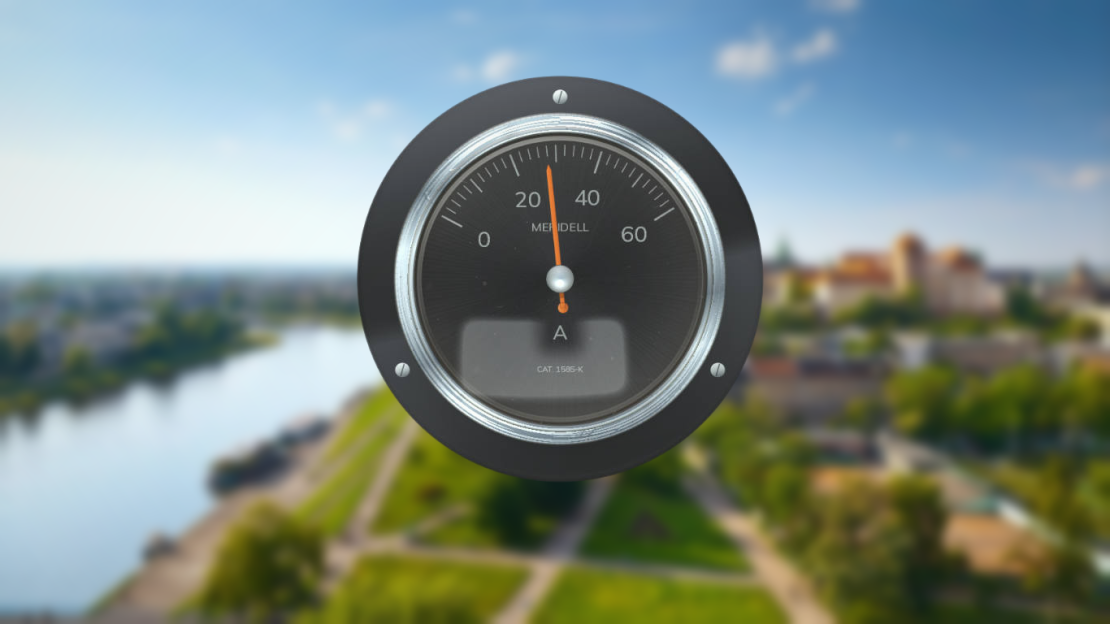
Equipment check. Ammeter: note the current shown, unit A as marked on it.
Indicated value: 28 A
